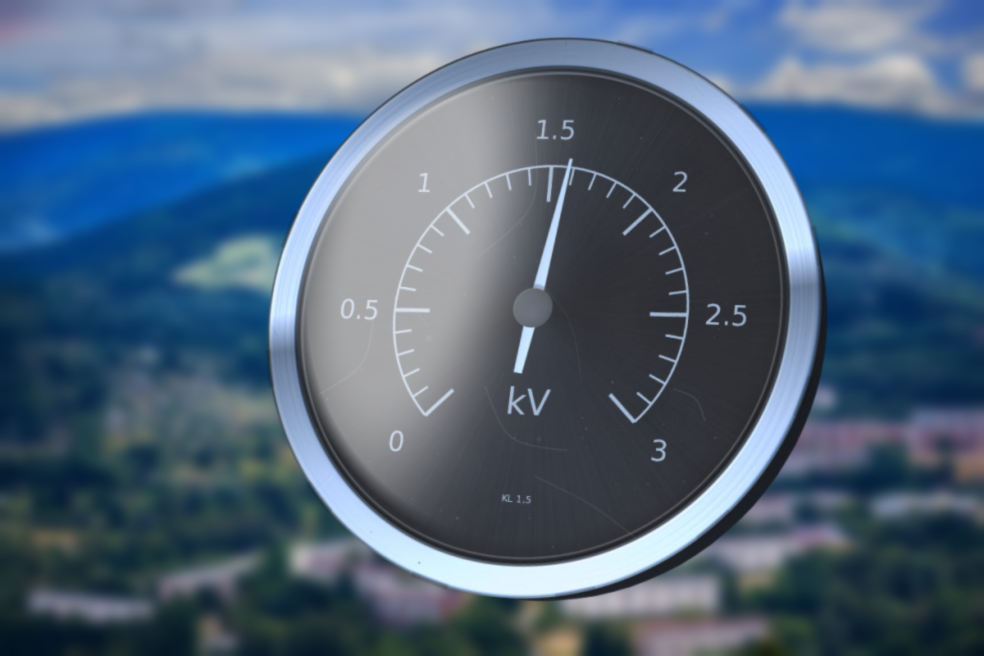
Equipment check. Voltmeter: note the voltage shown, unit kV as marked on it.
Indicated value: 1.6 kV
